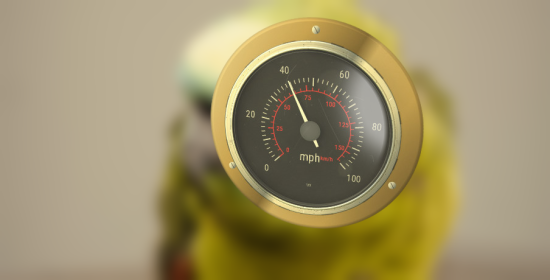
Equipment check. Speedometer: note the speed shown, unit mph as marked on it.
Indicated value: 40 mph
